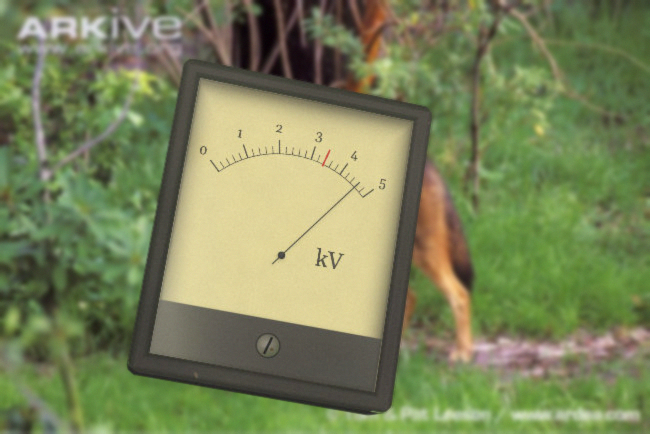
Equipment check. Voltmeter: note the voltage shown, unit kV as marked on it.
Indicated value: 4.6 kV
